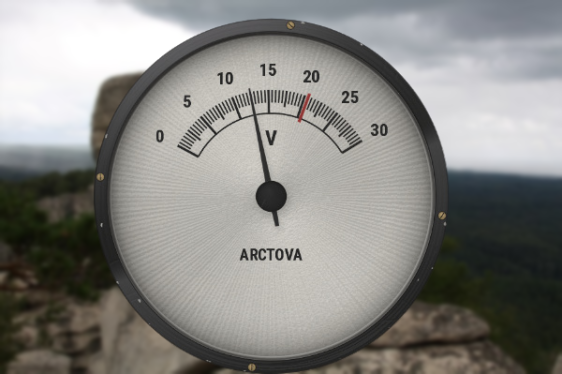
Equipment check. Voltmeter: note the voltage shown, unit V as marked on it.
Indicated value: 12.5 V
